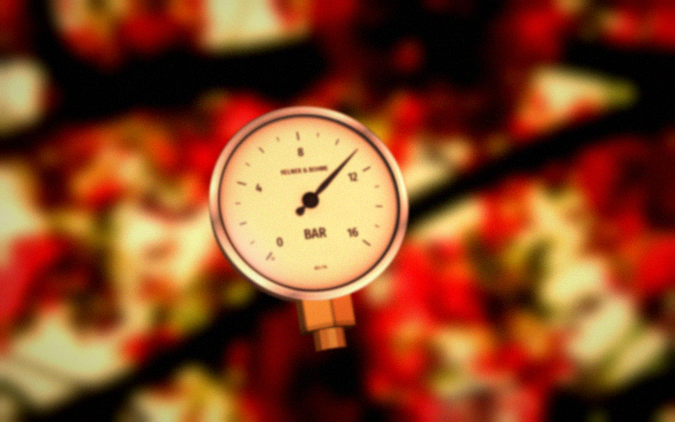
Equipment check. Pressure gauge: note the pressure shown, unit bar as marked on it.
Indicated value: 11 bar
